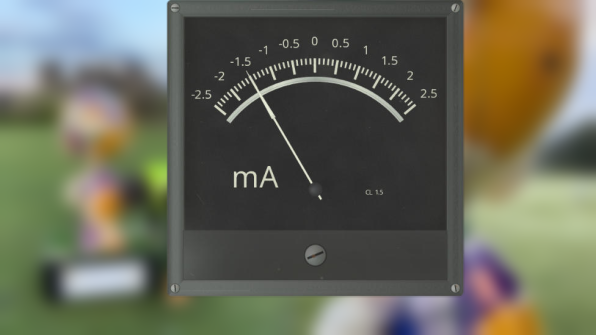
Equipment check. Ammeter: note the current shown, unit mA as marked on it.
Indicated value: -1.5 mA
